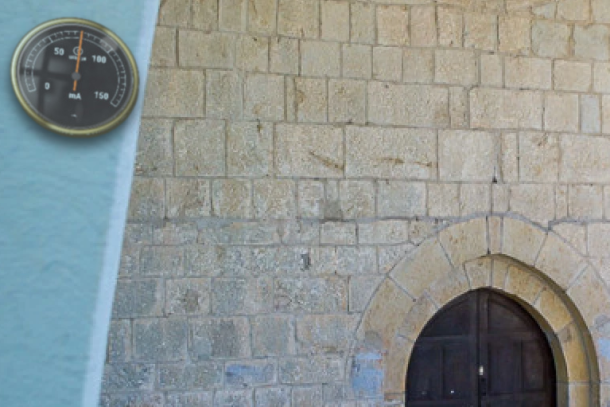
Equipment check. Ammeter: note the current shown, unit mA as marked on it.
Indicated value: 75 mA
